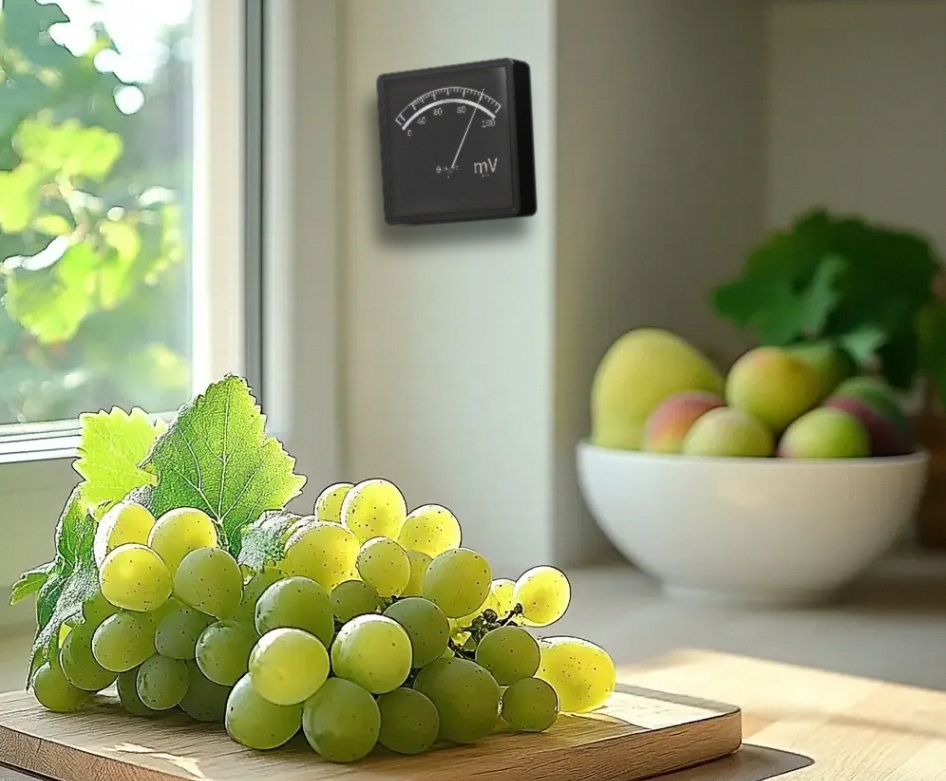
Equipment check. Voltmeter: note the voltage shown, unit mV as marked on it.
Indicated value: 90 mV
